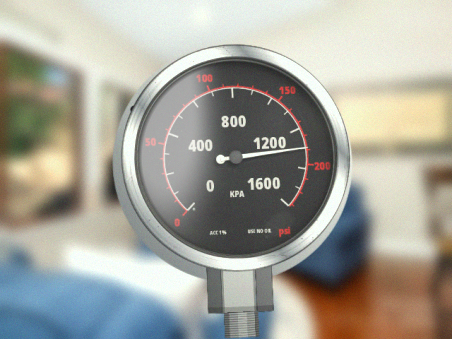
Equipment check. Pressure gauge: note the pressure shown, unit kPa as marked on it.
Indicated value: 1300 kPa
